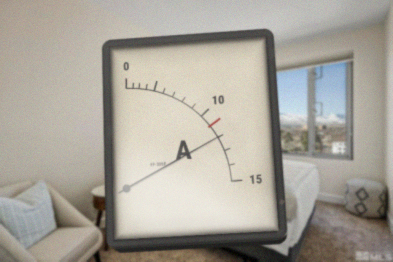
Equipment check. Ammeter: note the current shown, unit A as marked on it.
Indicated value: 12 A
